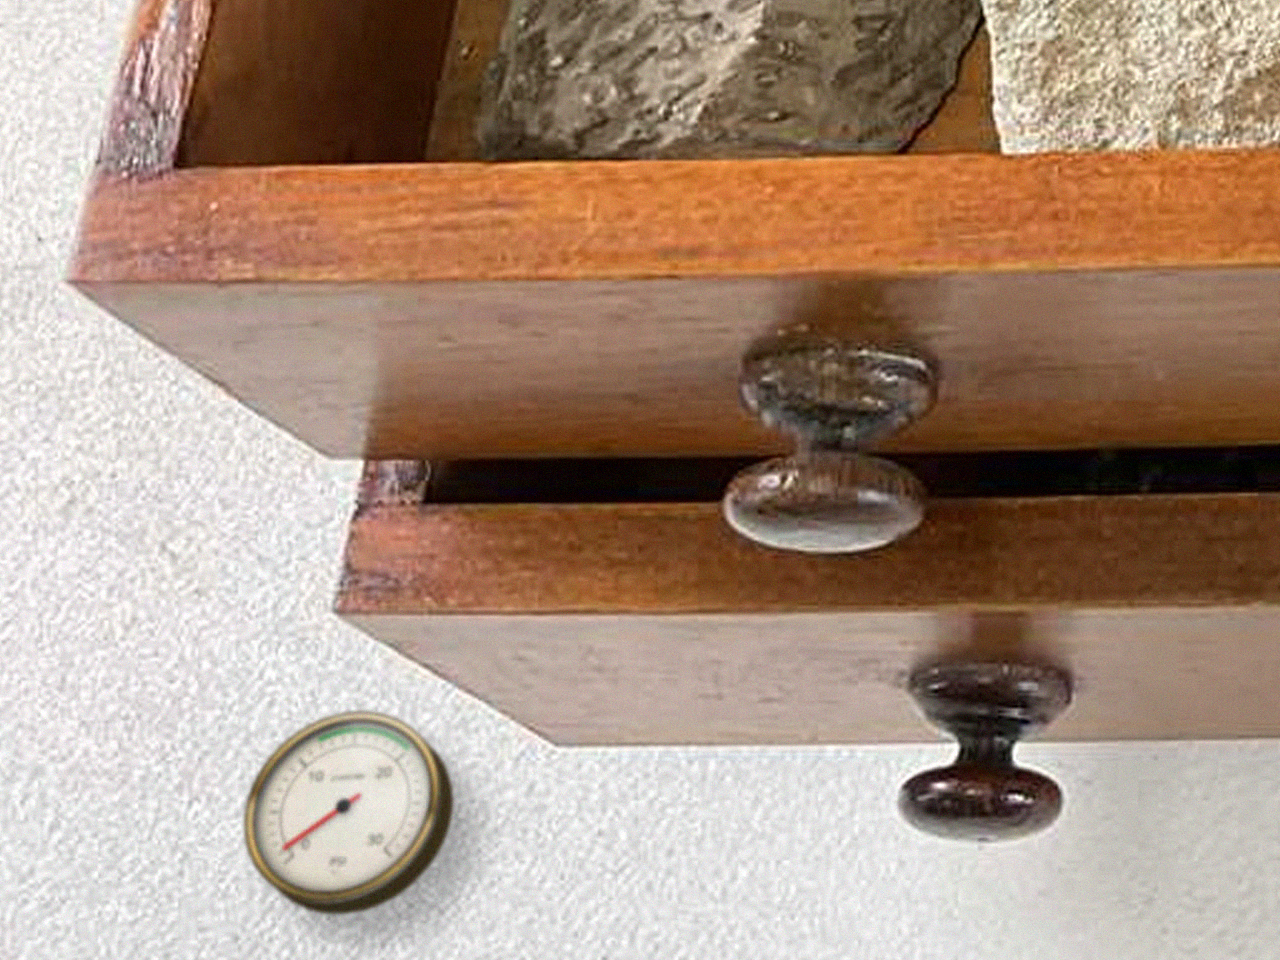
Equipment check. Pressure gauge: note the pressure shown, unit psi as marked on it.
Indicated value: 1 psi
